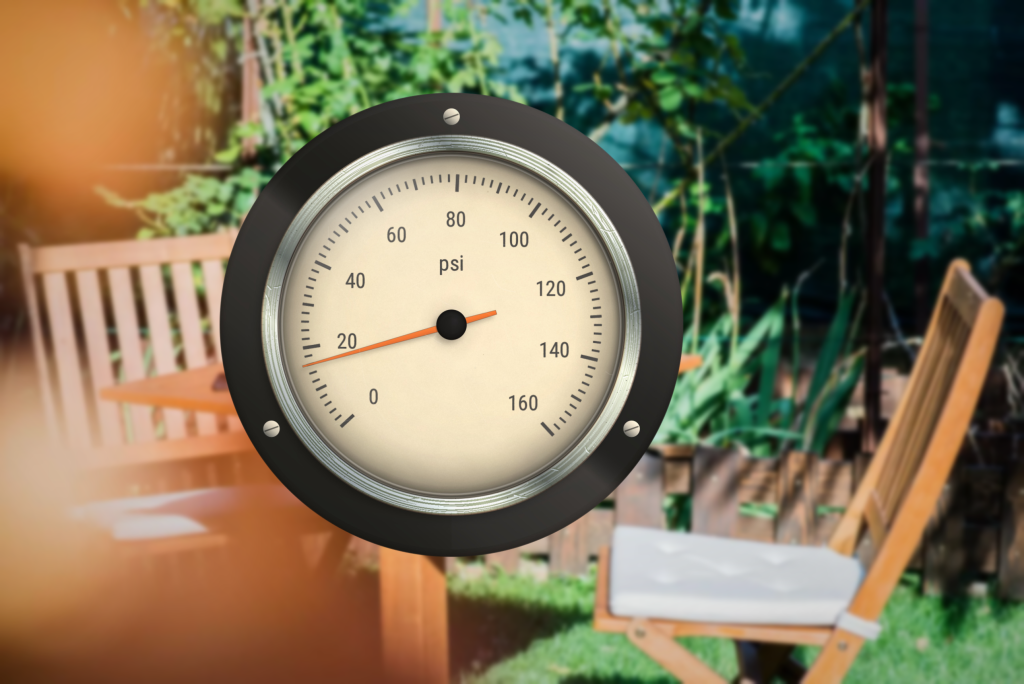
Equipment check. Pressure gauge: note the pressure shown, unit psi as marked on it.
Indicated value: 16 psi
